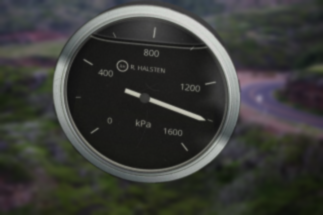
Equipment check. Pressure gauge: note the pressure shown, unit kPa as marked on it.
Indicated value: 1400 kPa
